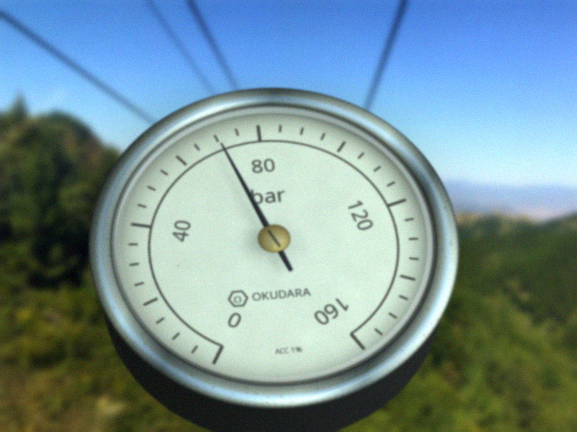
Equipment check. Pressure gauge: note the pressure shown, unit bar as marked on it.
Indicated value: 70 bar
